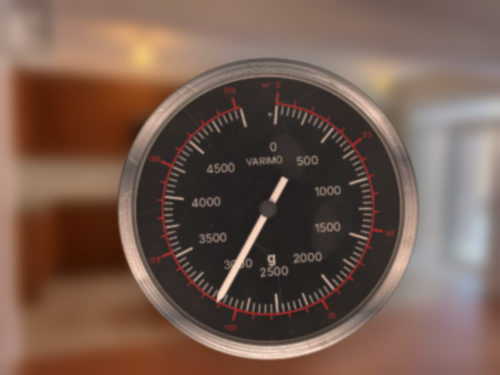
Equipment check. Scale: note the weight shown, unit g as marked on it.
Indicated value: 3000 g
